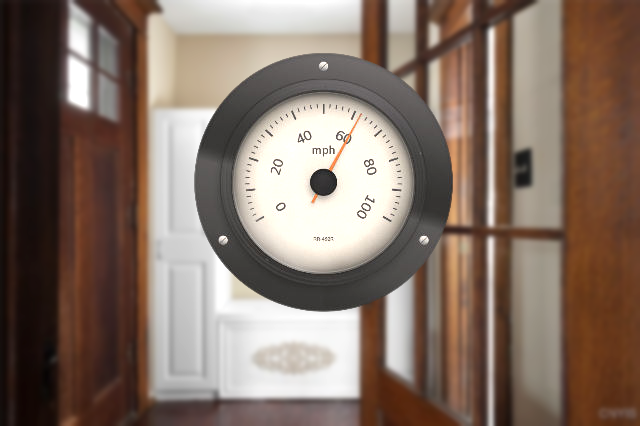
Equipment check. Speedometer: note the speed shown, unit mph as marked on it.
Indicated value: 62 mph
